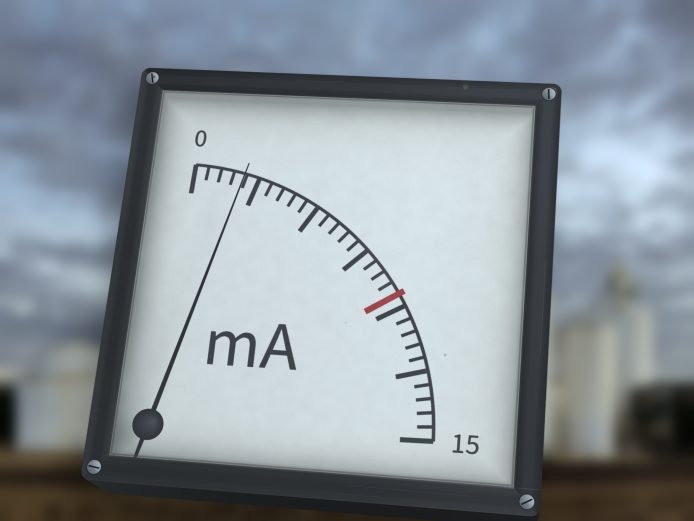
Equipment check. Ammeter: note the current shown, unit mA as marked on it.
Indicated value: 2 mA
